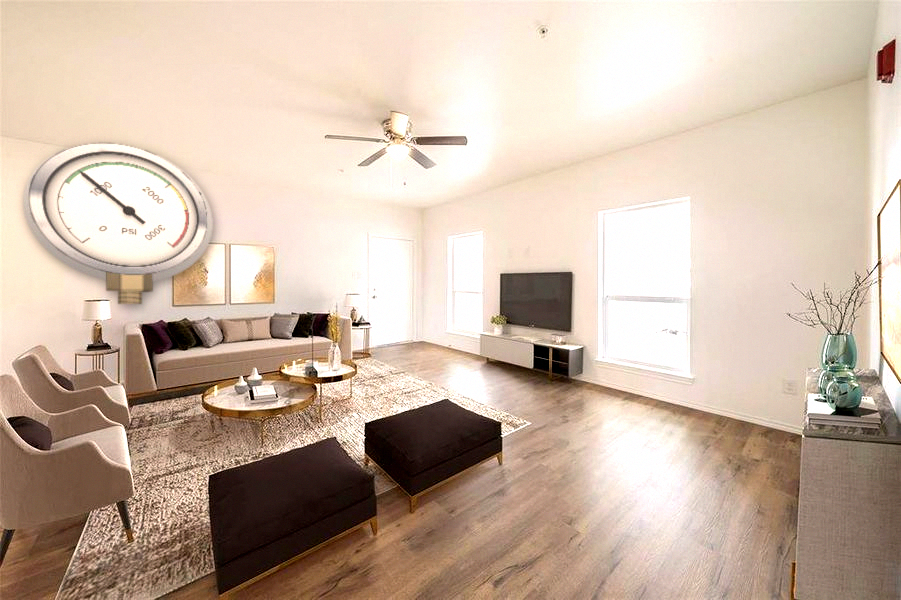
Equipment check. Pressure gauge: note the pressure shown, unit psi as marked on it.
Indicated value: 1000 psi
